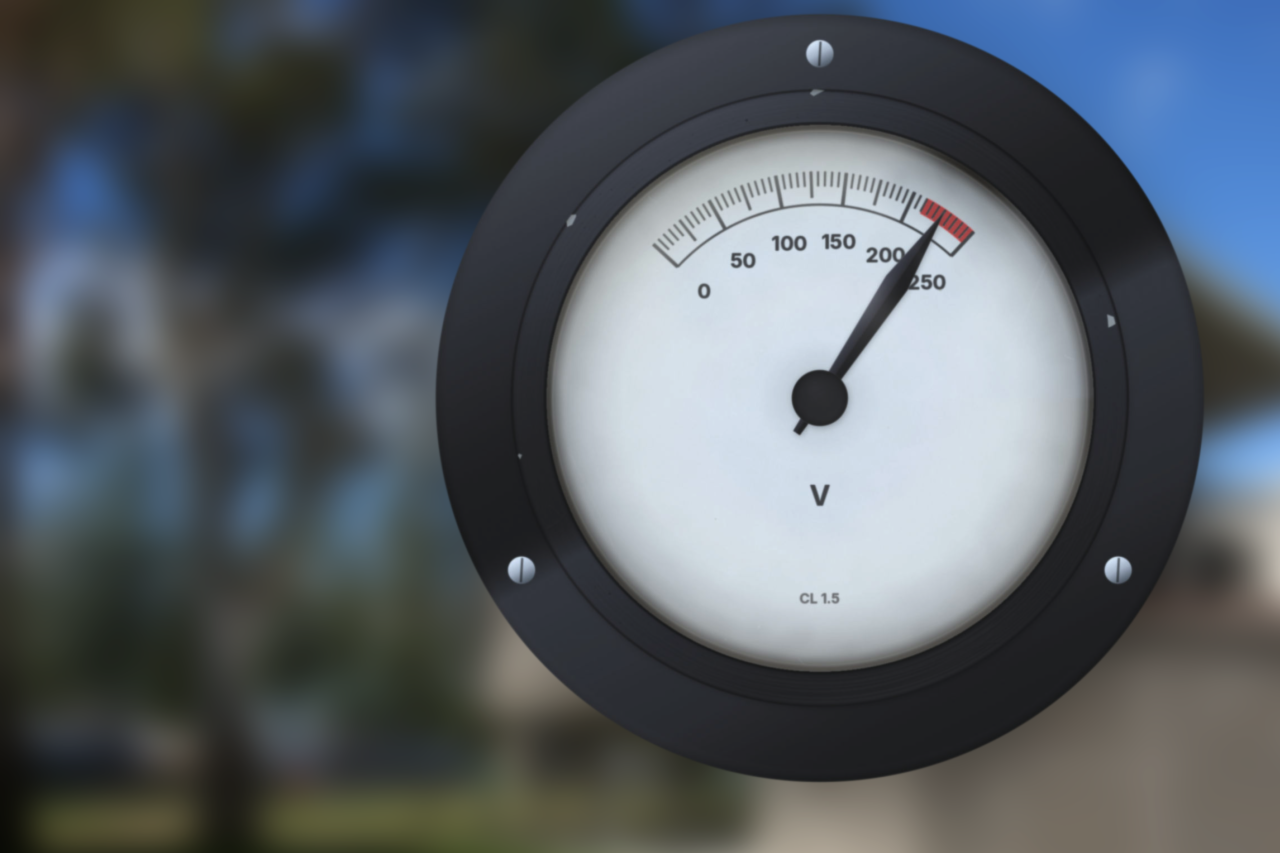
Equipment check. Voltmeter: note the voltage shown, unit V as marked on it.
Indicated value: 225 V
